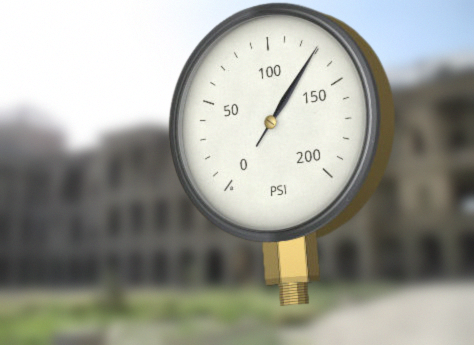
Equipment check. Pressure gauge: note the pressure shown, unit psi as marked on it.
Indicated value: 130 psi
